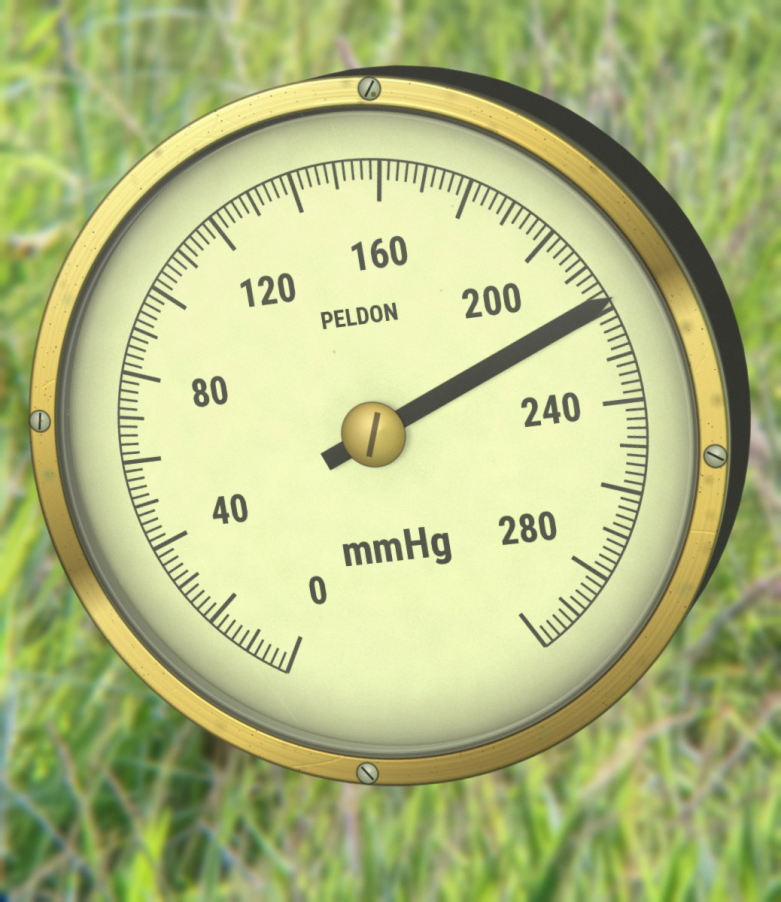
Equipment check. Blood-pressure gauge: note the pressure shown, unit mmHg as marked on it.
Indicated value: 218 mmHg
